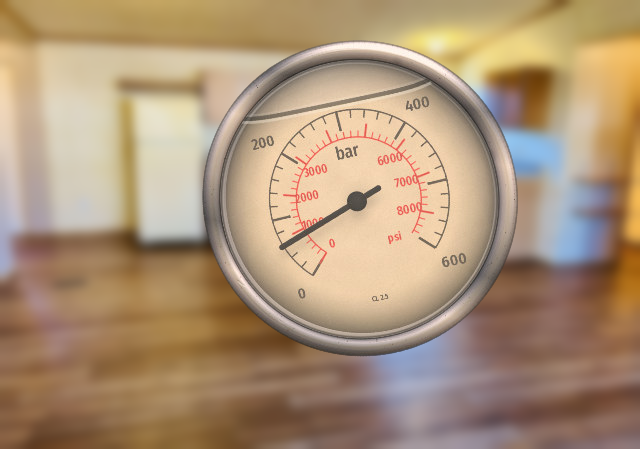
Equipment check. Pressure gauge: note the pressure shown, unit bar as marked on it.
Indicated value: 60 bar
